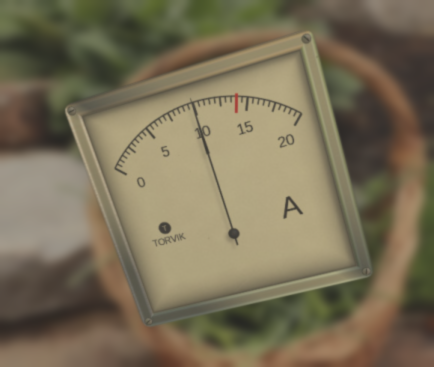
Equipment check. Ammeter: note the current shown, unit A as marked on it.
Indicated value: 10 A
